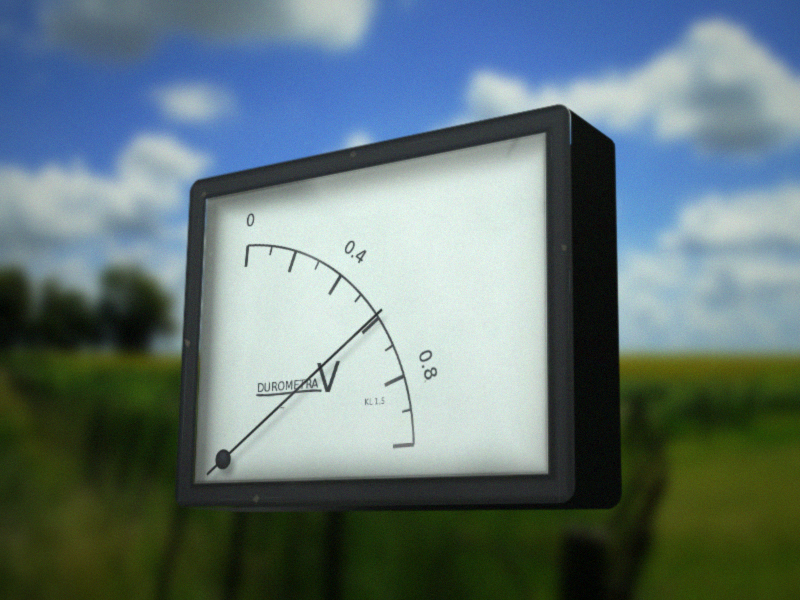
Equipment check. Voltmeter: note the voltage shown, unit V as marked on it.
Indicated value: 0.6 V
